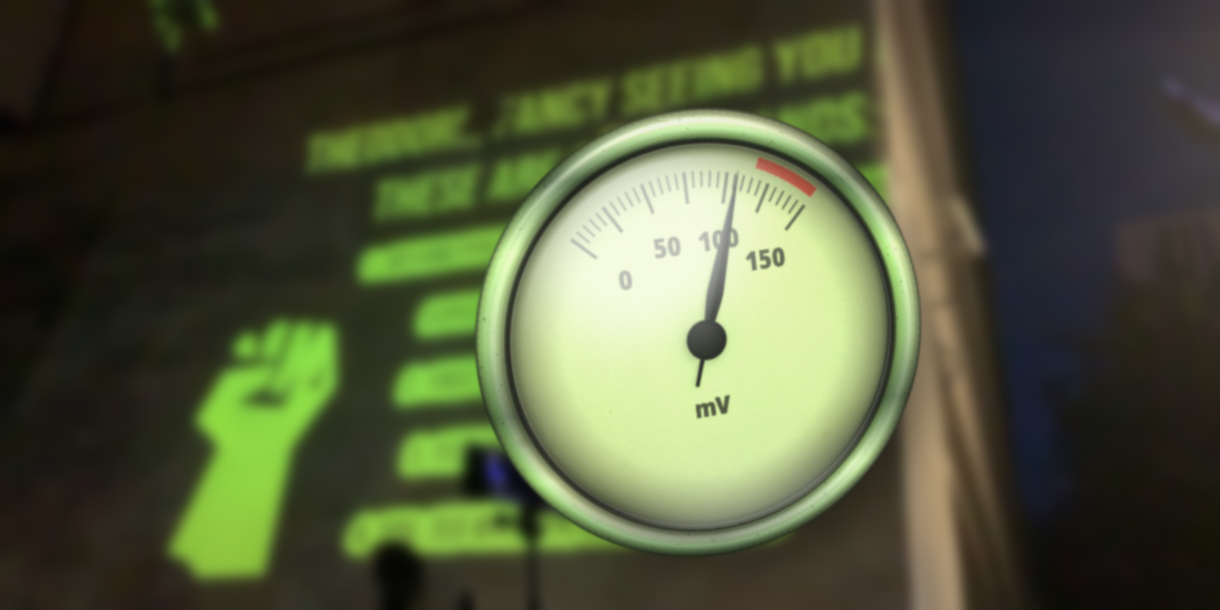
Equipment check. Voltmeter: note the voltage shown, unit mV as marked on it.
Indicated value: 105 mV
